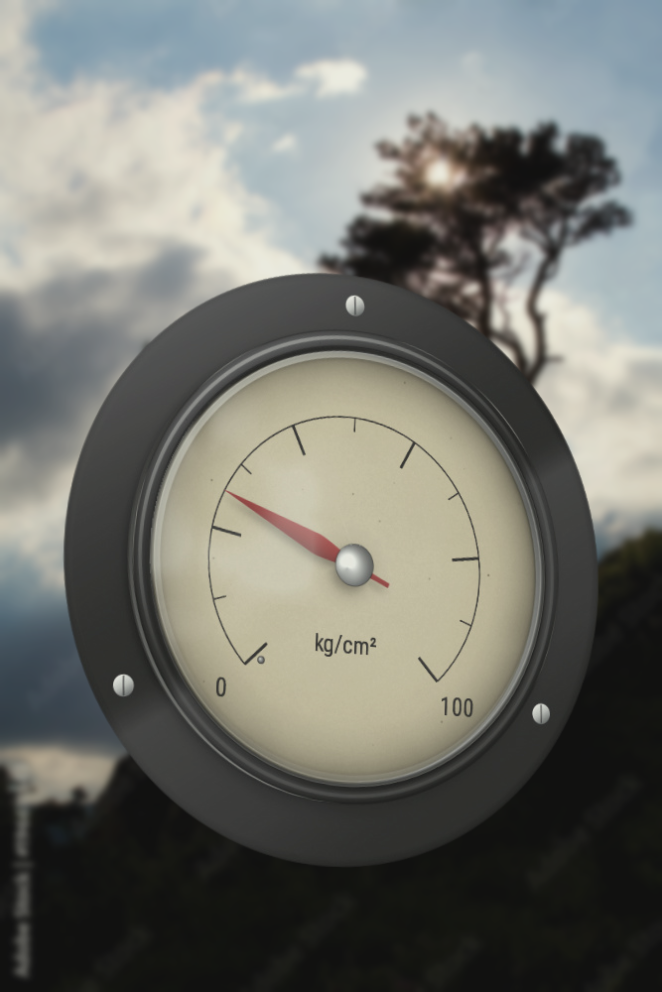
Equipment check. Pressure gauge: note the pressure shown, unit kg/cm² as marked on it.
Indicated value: 25 kg/cm²
